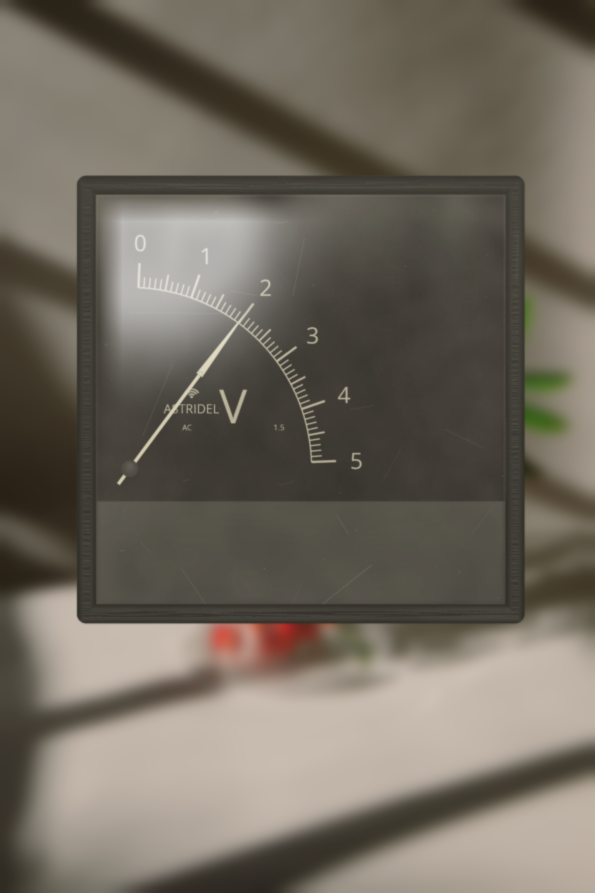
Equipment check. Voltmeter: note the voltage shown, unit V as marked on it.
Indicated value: 2 V
